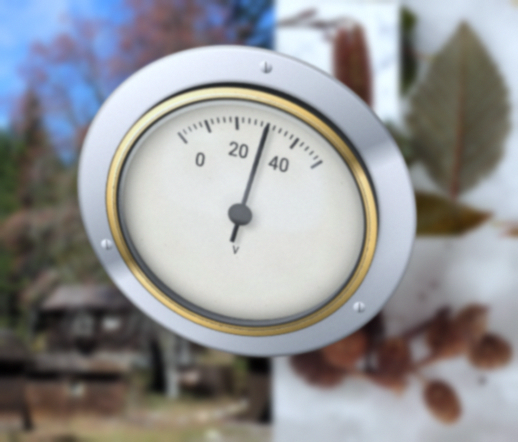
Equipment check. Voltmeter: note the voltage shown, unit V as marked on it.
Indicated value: 30 V
